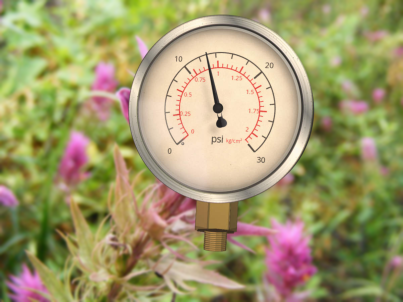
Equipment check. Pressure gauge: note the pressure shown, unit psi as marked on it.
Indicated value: 13 psi
